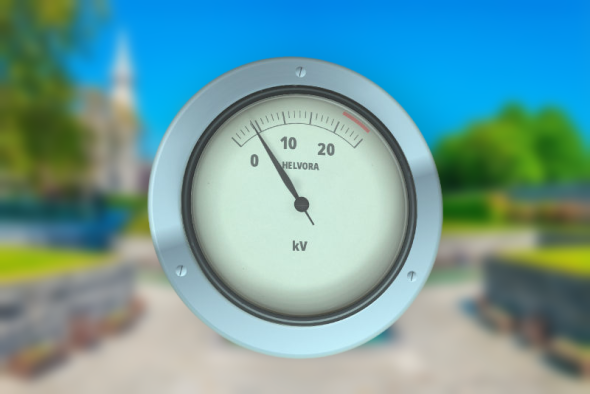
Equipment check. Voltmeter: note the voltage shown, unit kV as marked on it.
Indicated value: 4 kV
